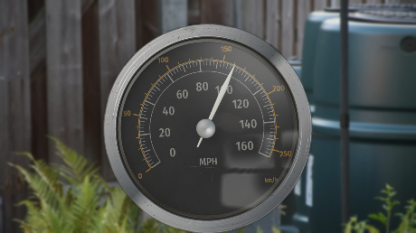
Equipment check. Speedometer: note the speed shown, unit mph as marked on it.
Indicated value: 100 mph
